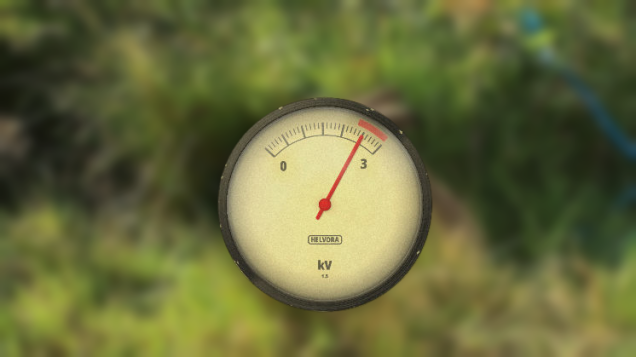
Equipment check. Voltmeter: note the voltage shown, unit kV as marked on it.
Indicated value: 2.5 kV
